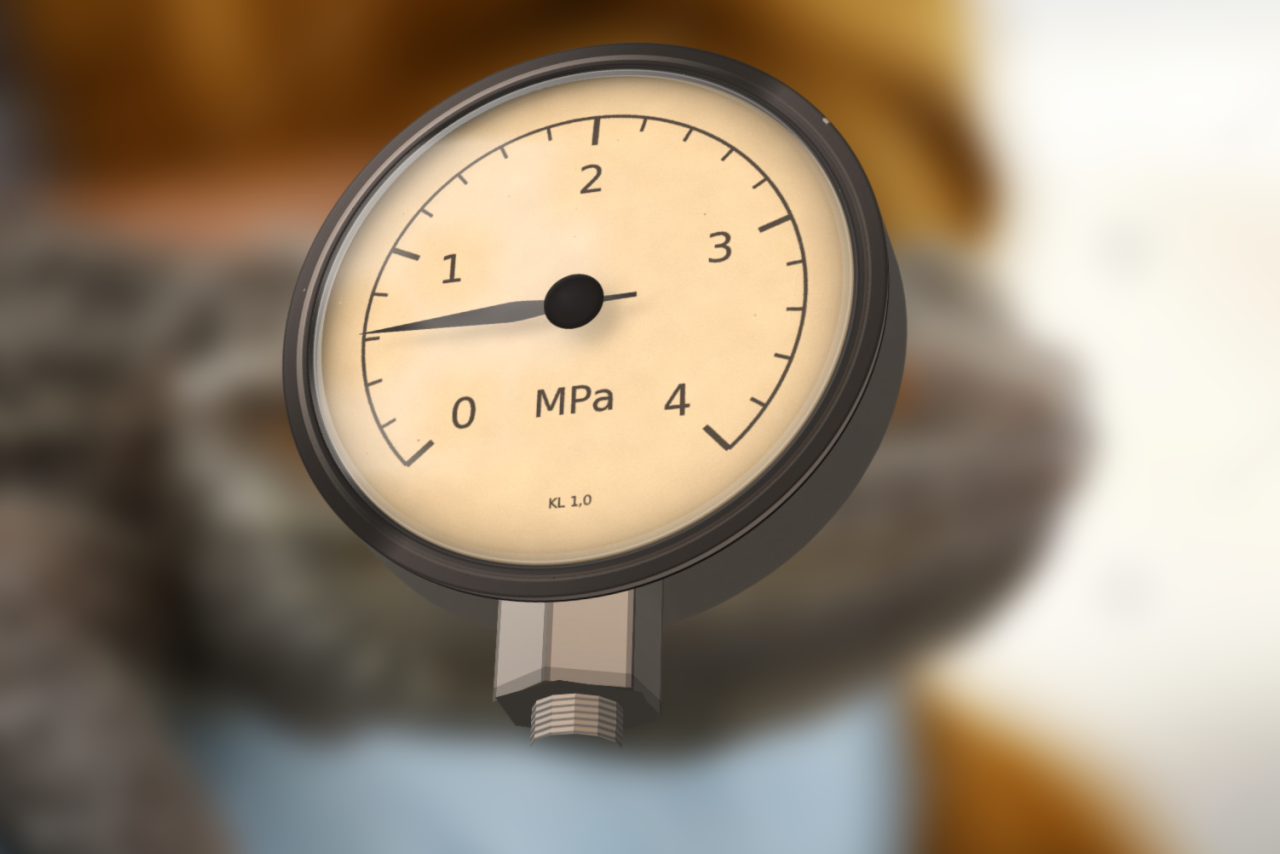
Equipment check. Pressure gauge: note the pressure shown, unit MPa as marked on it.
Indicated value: 0.6 MPa
